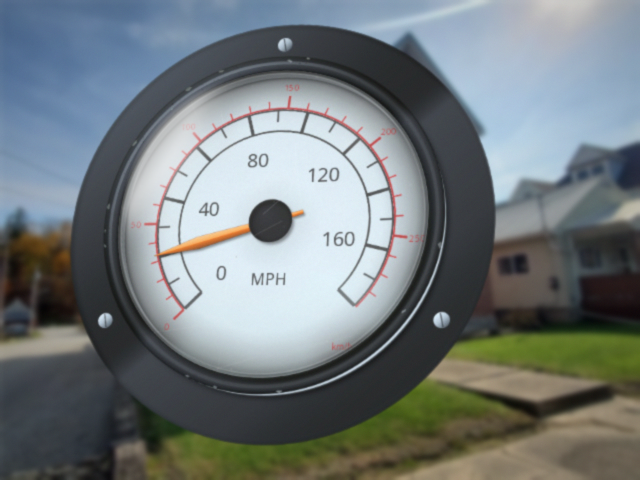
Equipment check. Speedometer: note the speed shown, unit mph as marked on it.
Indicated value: 20 mph
